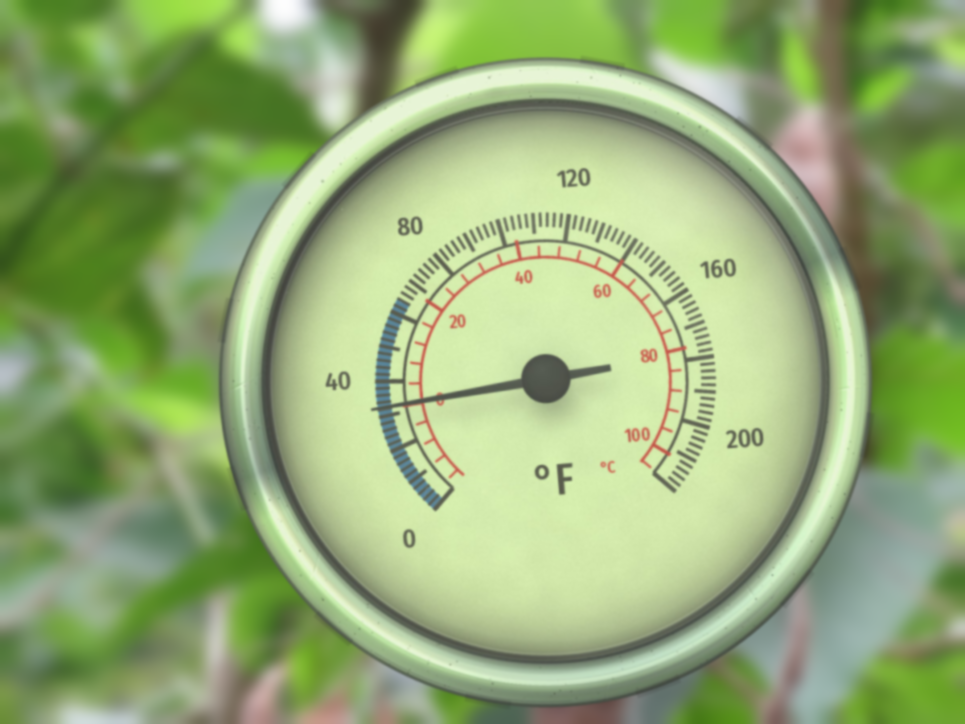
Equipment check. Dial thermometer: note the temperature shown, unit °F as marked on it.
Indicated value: 32 °F
